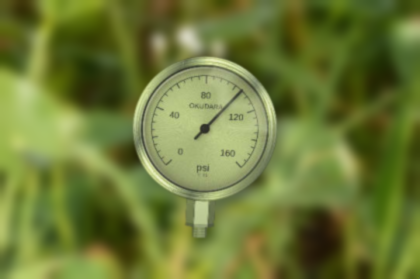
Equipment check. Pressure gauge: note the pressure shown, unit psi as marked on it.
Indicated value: 105 psi
